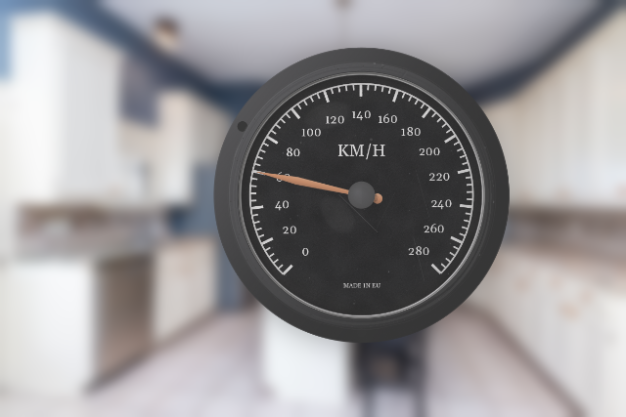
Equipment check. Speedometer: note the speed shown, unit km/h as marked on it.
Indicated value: 60 km/h
